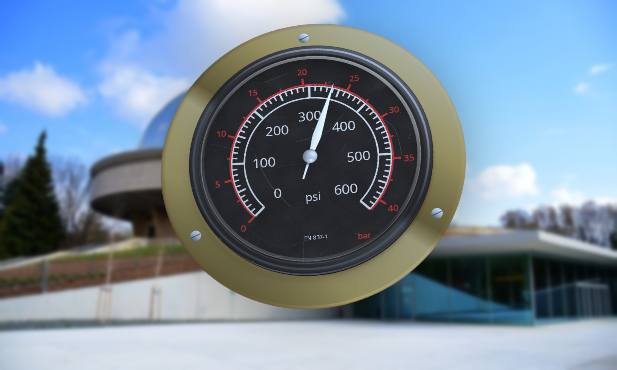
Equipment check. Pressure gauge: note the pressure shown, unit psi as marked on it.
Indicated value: 340 psi
